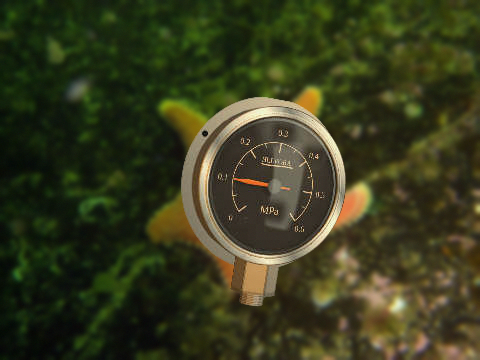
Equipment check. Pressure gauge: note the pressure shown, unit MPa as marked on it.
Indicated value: 0.1 MPa
